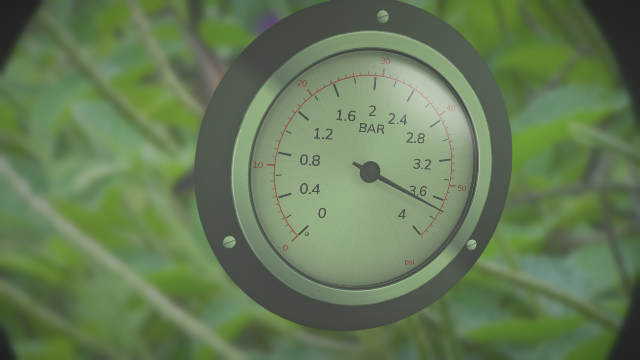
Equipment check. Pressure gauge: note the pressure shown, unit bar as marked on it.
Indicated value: 3.7 bar
